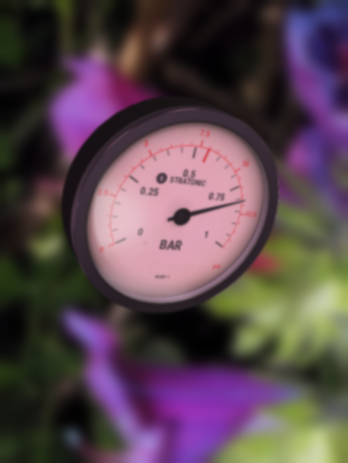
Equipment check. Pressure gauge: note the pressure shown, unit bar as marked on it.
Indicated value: 0.8 bar
